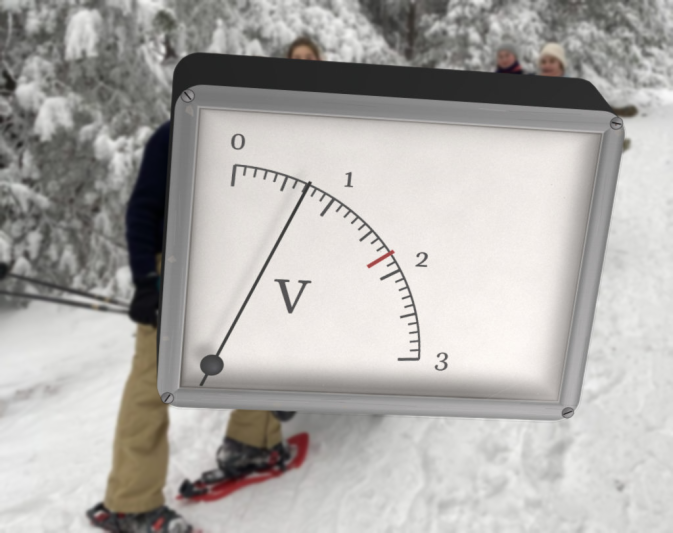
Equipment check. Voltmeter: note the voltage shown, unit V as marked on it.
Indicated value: 0.7 V
